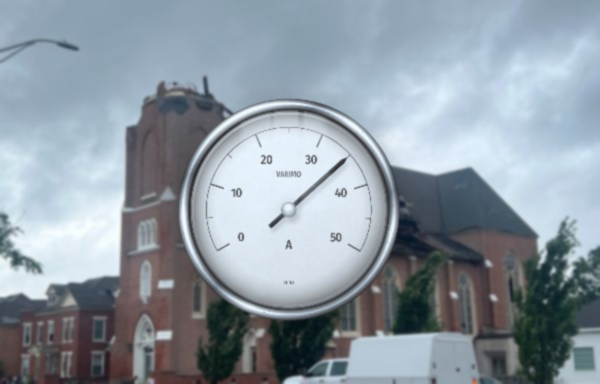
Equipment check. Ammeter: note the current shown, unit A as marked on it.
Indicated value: 35 A
